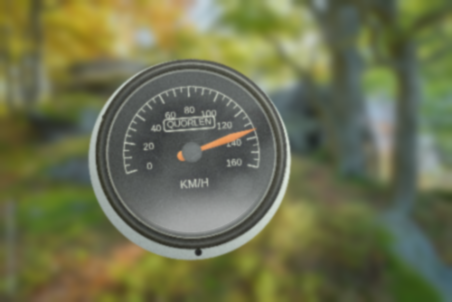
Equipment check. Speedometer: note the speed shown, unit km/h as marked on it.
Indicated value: 135 km/h
